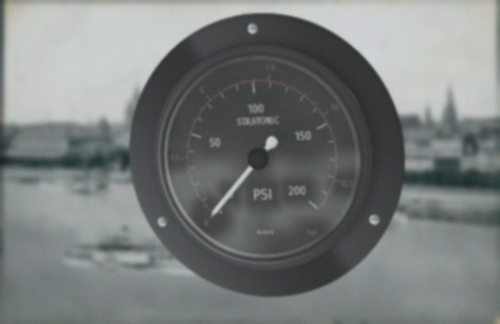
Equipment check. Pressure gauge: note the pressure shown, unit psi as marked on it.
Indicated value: 0 psi
